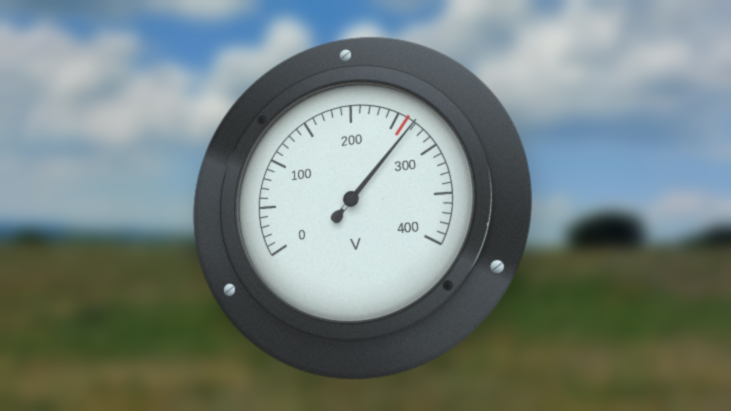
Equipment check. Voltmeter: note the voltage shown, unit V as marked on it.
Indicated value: 270 V
